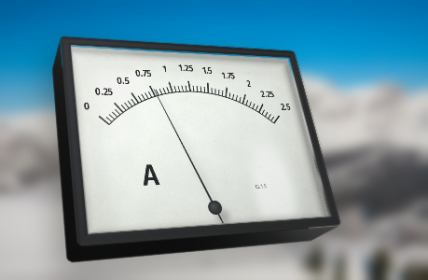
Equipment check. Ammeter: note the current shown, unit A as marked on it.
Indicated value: 0.75 A
